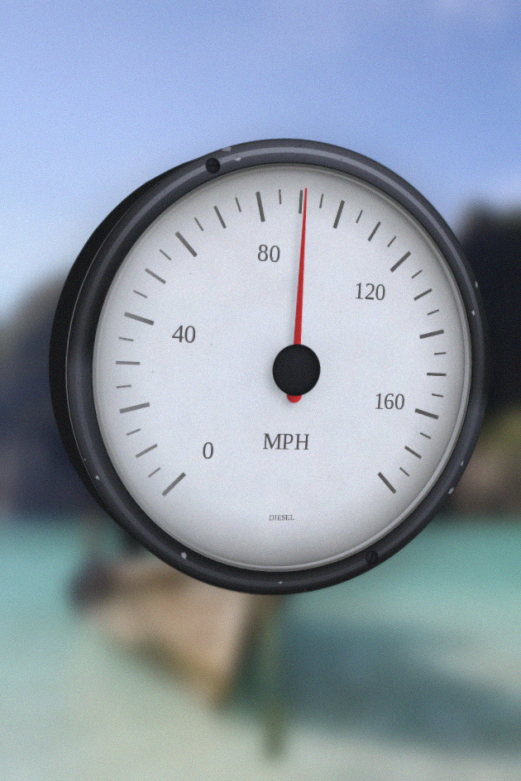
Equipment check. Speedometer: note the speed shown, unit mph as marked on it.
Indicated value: 90 mph
